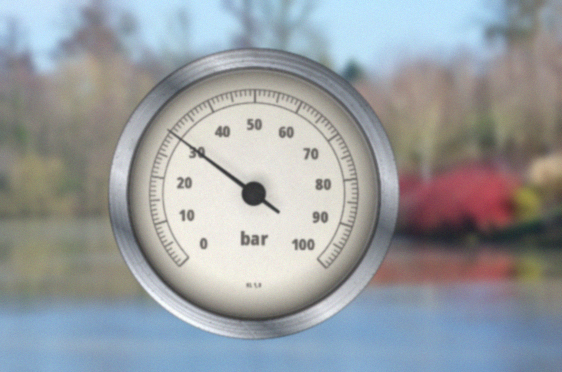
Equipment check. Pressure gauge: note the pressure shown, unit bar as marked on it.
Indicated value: 30 bar
